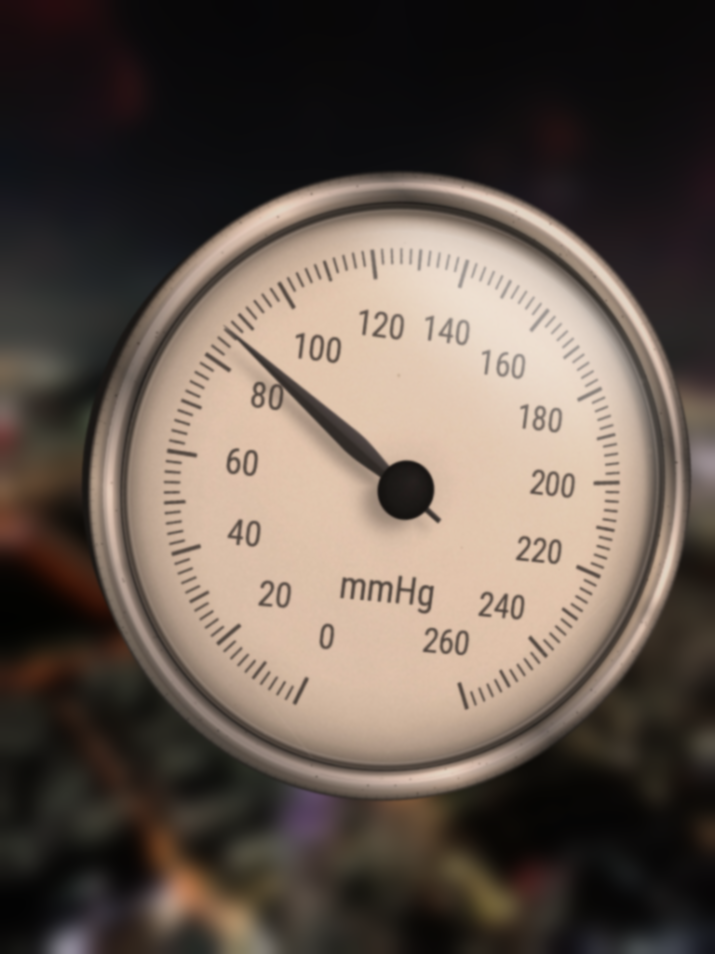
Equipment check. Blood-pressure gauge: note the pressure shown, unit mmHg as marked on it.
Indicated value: 86 mmHg
